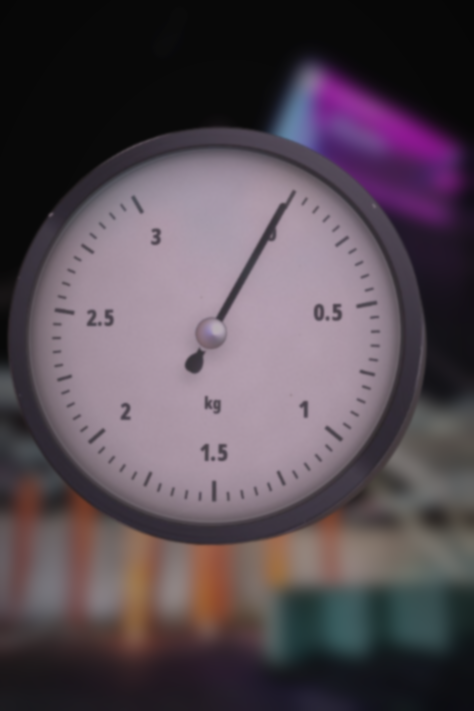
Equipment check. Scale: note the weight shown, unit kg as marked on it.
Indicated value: 0 kg
